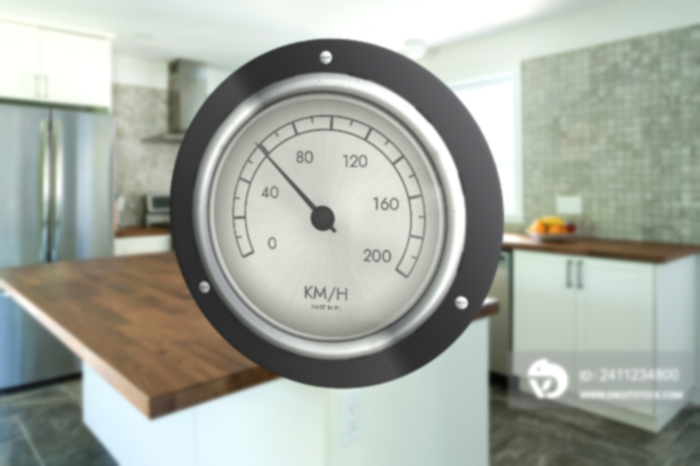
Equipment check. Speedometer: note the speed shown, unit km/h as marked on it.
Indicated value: 60 km/h
